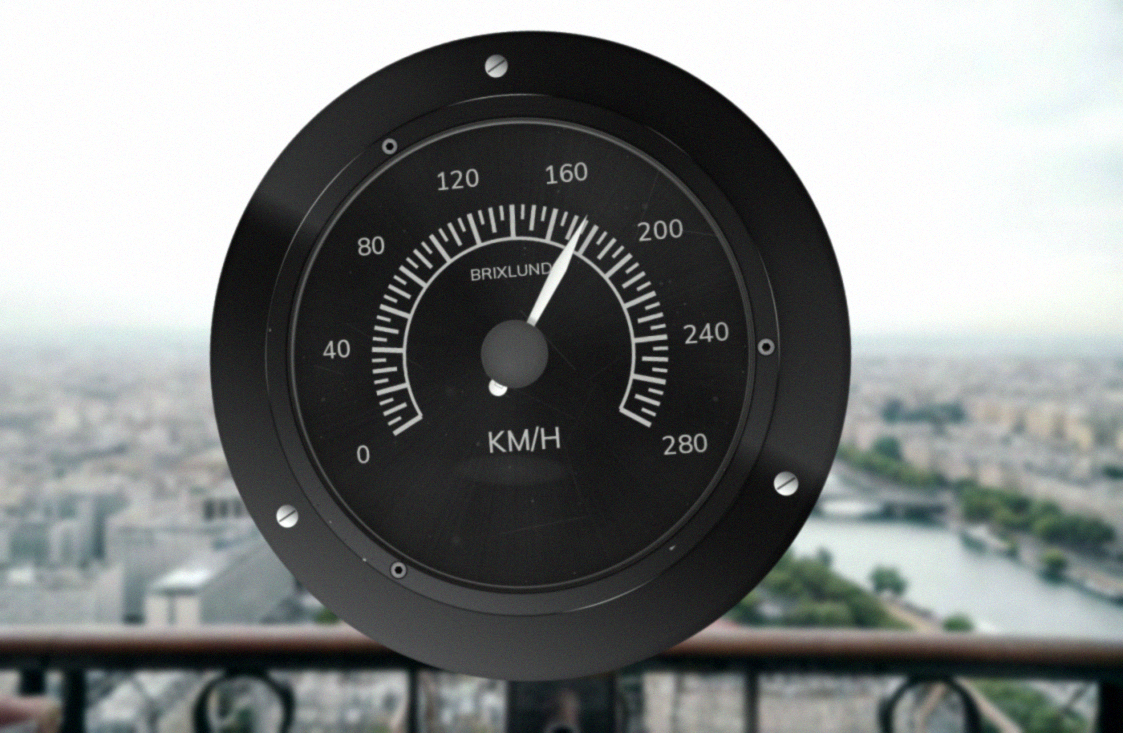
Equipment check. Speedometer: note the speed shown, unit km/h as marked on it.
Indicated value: 175 km/h
